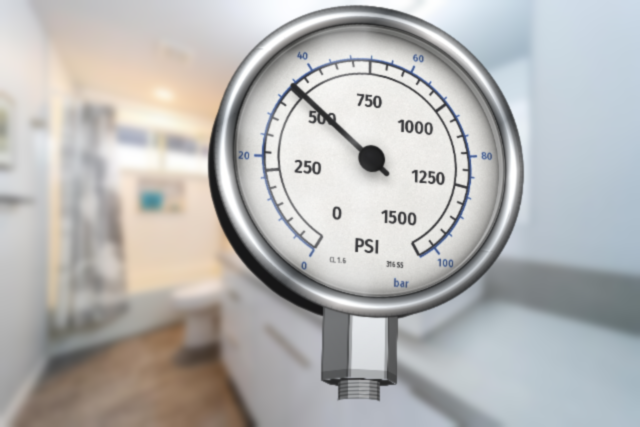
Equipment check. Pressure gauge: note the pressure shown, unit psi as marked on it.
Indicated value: 500 psi
